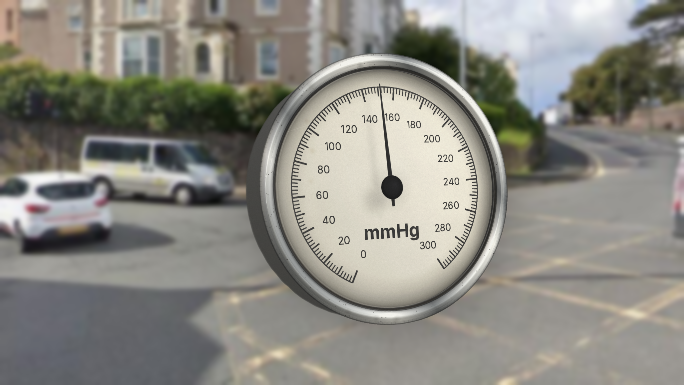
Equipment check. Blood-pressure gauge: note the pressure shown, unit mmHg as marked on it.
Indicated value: 150 mmHg
